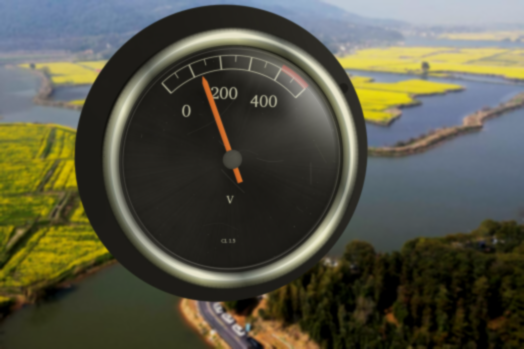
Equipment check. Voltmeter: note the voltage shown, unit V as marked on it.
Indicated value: 125 V
